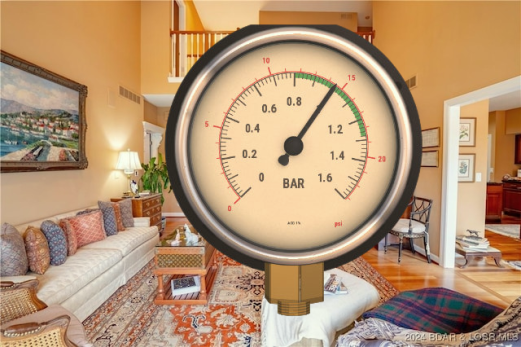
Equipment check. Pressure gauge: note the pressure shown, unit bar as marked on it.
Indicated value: 1 bar
